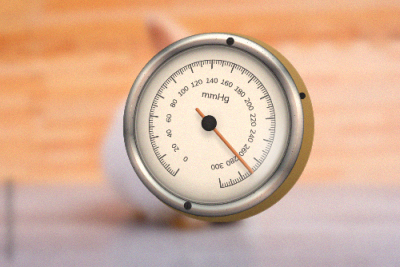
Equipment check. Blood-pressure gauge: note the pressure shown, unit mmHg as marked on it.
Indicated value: 270 mmHg
